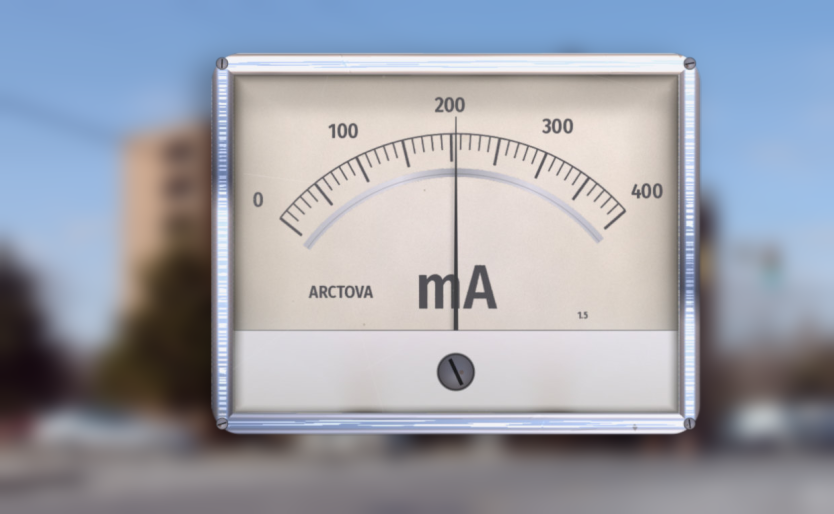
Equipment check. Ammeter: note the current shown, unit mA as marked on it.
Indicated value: 205 mA
